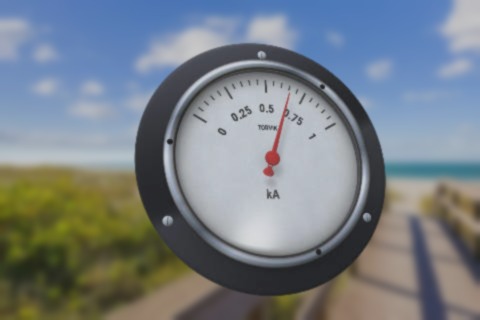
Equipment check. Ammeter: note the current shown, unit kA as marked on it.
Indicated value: 0.65 kA
